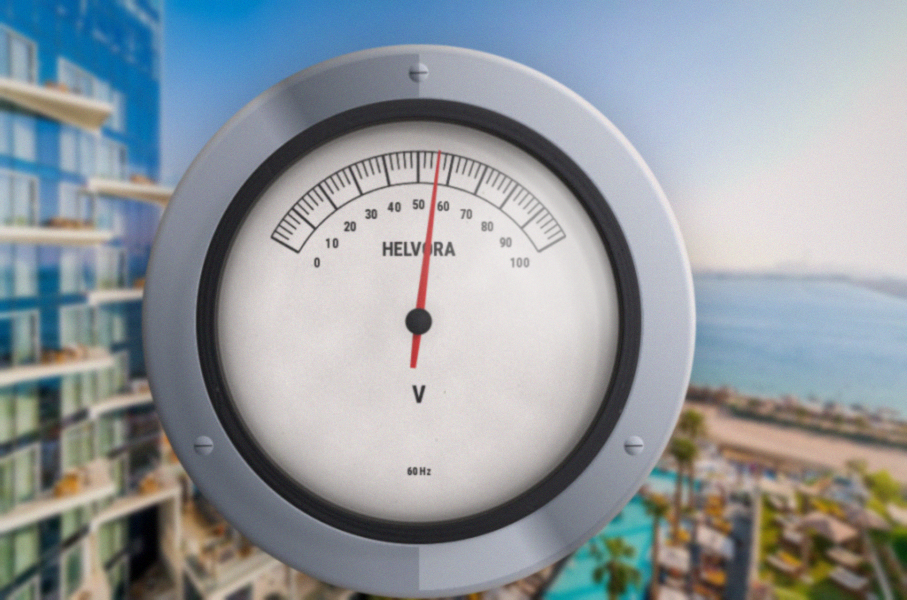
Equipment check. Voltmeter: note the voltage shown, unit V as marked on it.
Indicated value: 56 V
